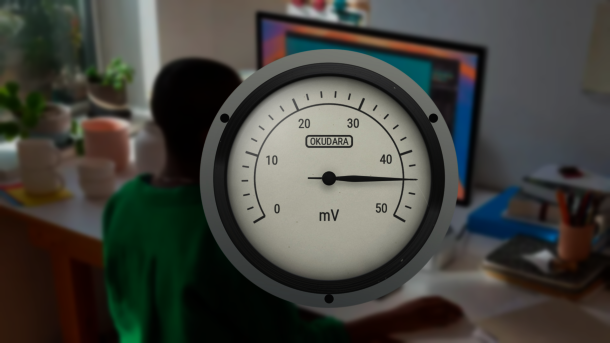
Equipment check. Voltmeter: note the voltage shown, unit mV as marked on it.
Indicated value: 44 mV
